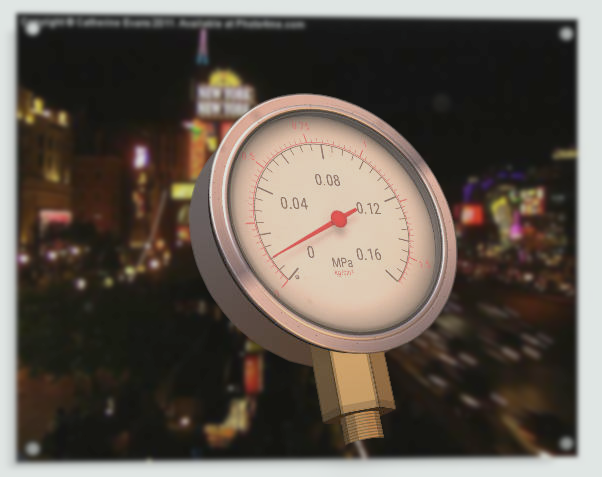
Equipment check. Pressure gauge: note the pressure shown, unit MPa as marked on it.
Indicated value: 0.01 MPa
